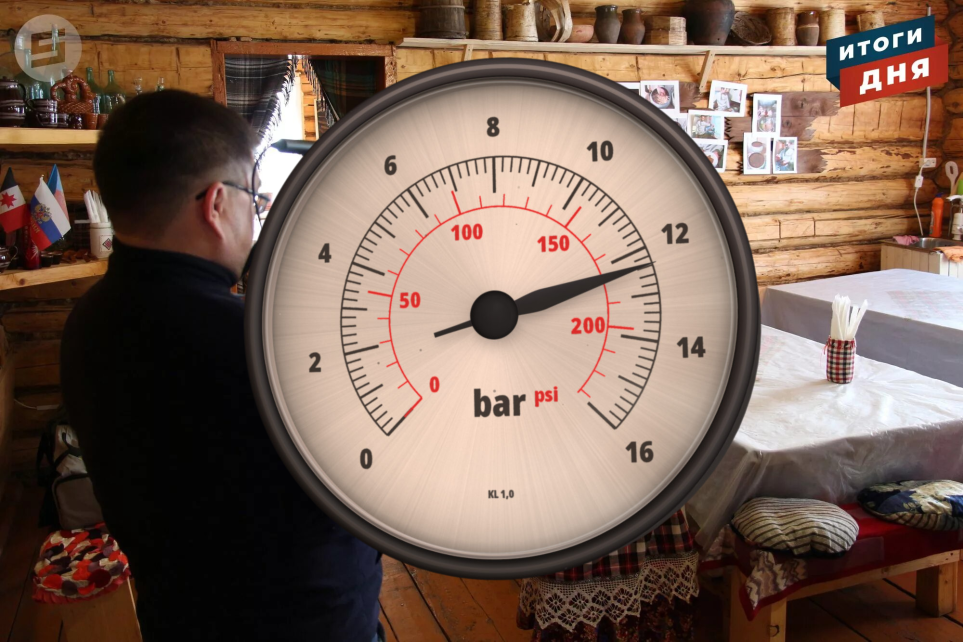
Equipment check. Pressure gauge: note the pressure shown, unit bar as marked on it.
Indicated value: 12.4 bar
